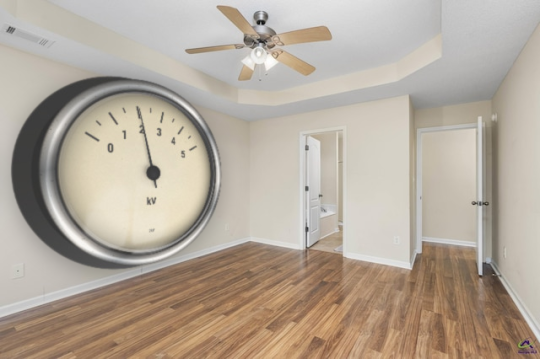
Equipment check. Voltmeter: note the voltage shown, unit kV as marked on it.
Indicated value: 2 kV
